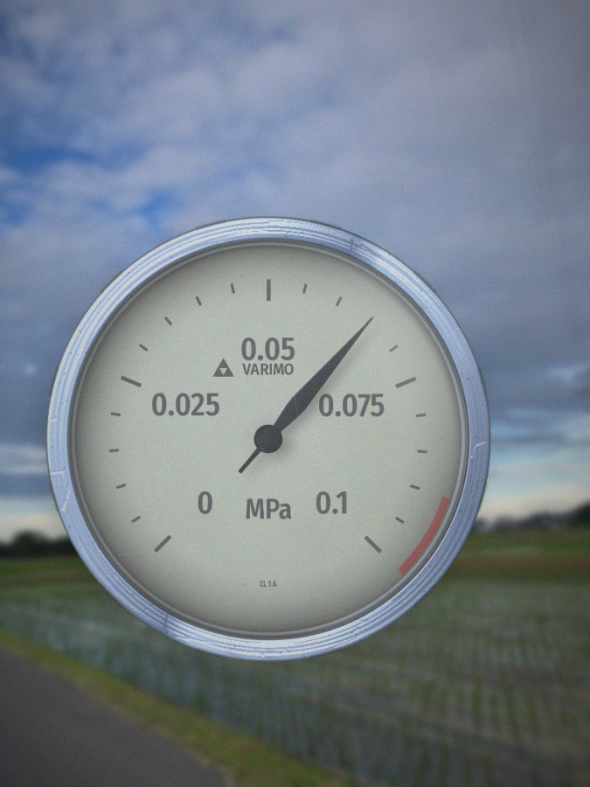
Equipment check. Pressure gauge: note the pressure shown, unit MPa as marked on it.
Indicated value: 0.065 MPa
